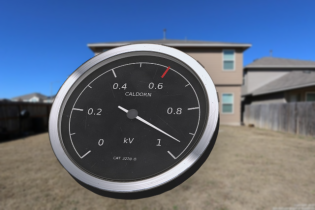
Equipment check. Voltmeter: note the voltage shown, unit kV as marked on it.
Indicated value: 0.95 kV
